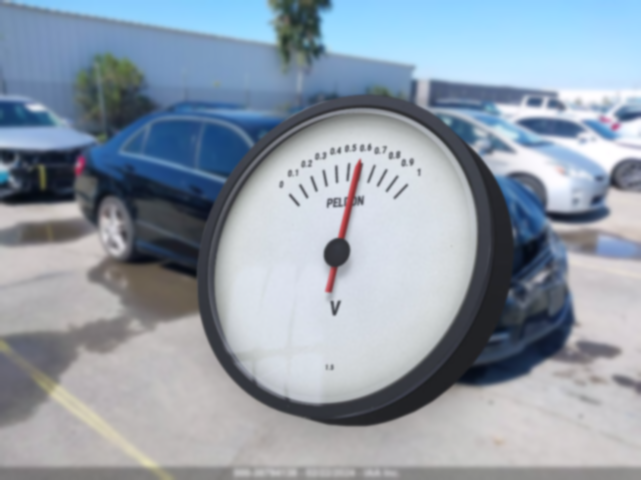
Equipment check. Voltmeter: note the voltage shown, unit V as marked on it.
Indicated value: 0.6 V
